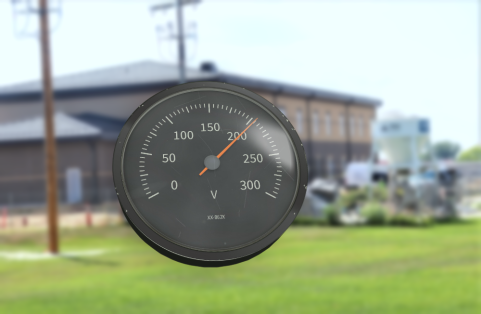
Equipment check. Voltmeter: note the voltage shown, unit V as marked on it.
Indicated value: 205 V
